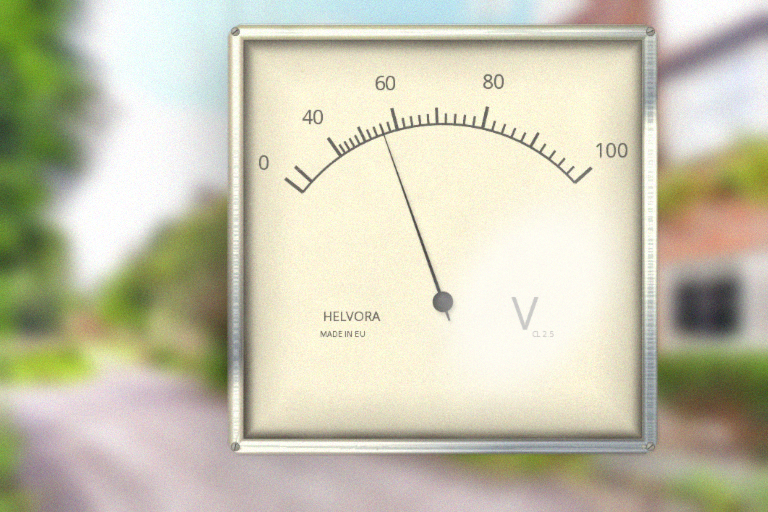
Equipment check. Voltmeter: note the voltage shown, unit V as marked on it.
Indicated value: 56 V
